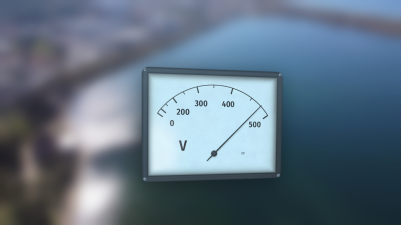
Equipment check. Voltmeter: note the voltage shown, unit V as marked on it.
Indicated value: 475 V
